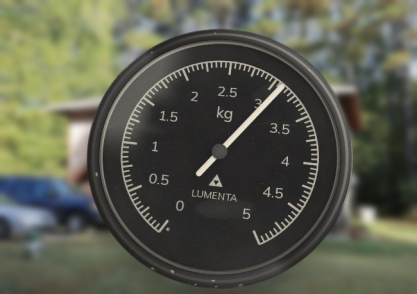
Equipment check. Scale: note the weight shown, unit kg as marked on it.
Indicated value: 3.1 kg
